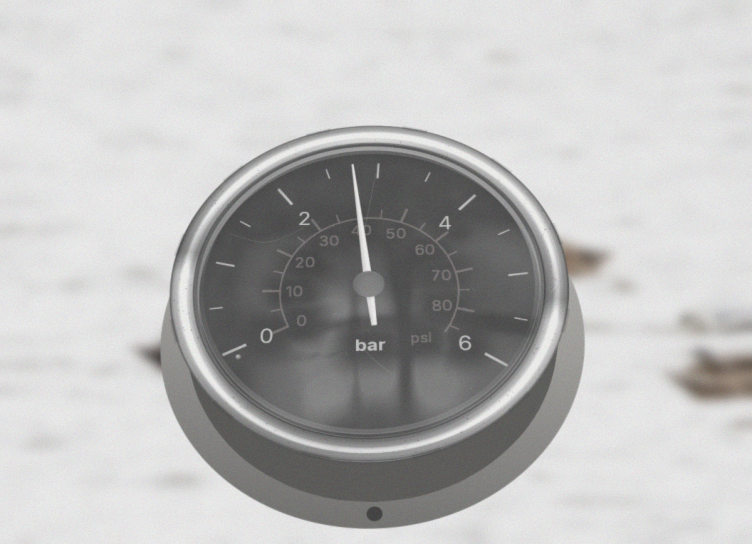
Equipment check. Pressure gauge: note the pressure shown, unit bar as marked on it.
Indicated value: 2.75 bar
